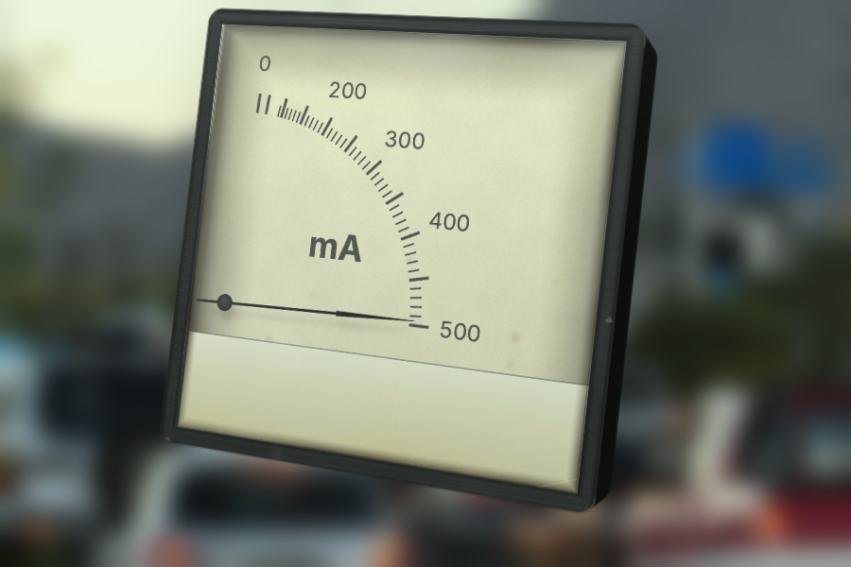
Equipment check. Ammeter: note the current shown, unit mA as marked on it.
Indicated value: 495 mA
